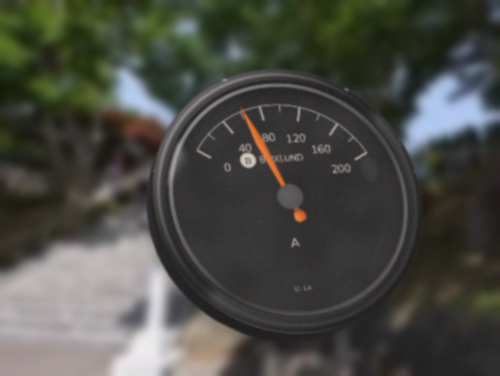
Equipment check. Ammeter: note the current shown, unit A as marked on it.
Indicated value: 60 A
